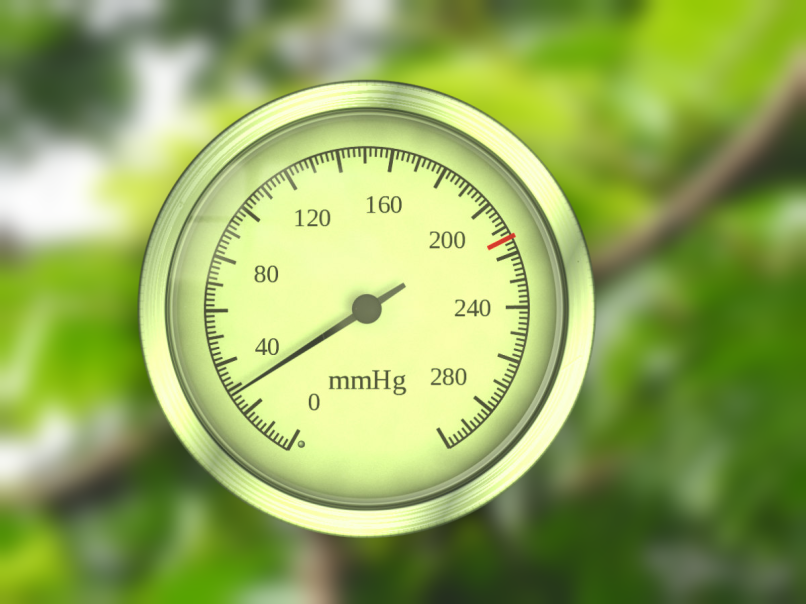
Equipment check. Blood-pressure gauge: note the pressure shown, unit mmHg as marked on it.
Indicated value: 28 mmHg
